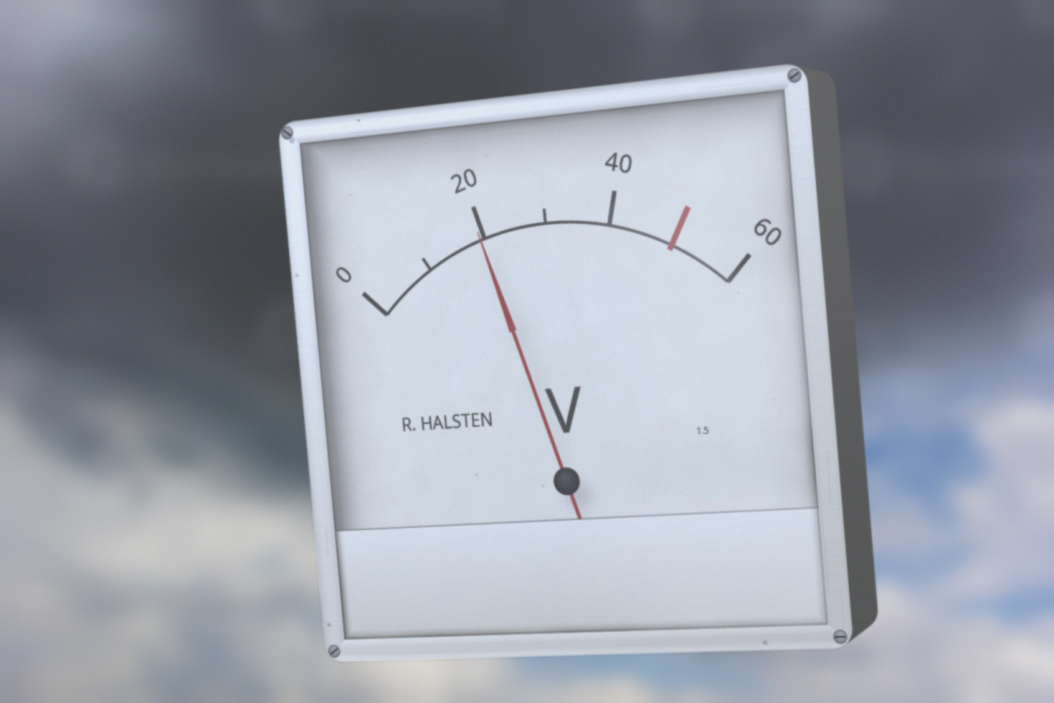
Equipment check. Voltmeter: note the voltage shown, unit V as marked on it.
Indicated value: 20 V
